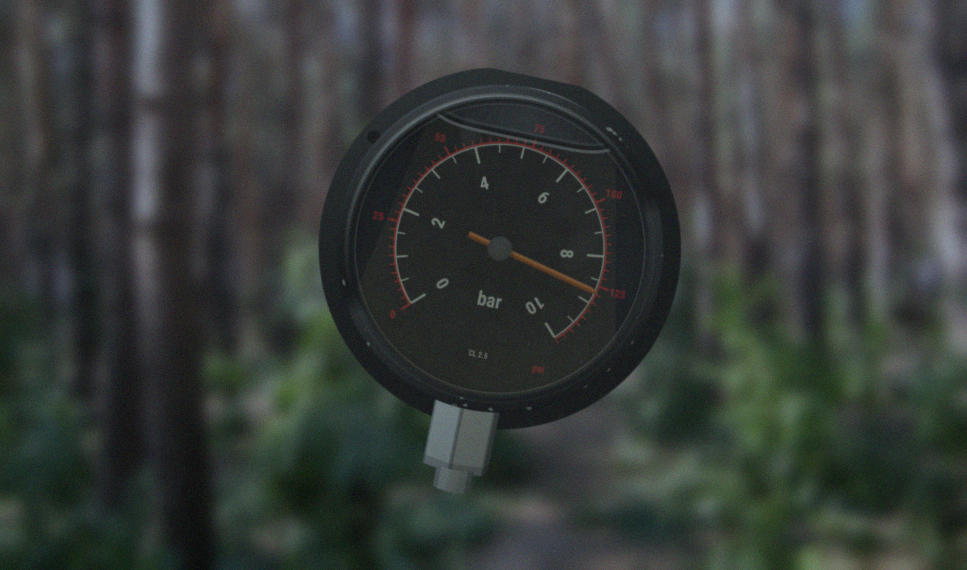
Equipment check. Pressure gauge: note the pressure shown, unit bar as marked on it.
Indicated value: 8.75 bar
